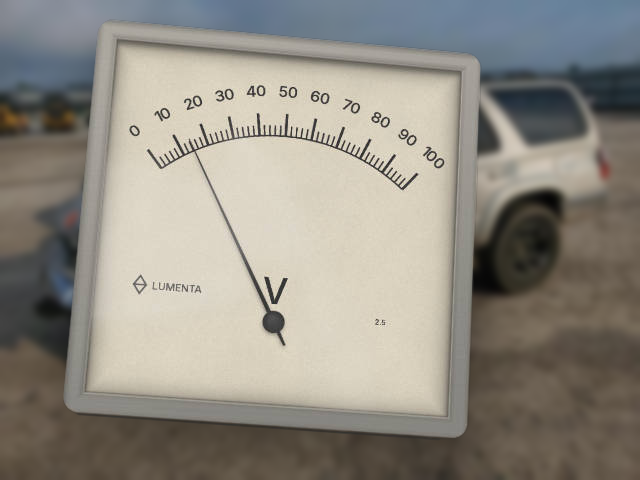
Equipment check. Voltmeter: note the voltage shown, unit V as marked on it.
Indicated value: 14 V
